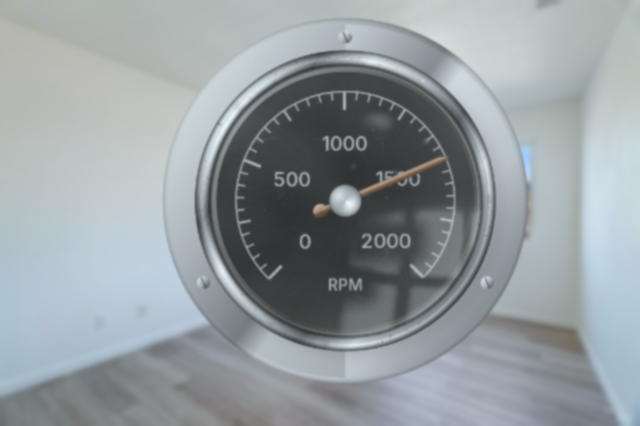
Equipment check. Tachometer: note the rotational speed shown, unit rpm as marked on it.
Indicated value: 1500 rpm
